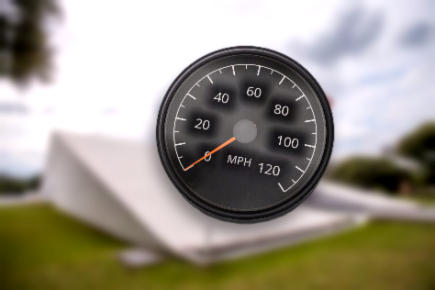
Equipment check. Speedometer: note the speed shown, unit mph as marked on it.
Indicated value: 0 mph
